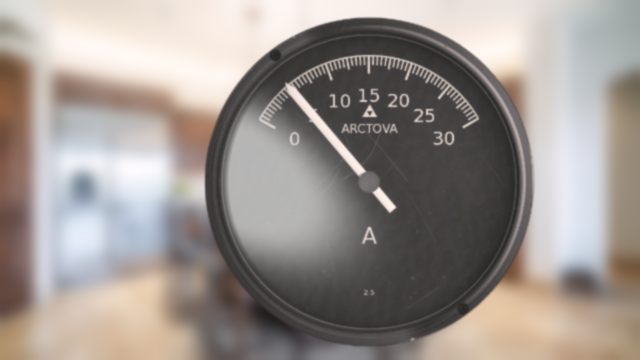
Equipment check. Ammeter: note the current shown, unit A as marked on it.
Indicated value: 5 A
